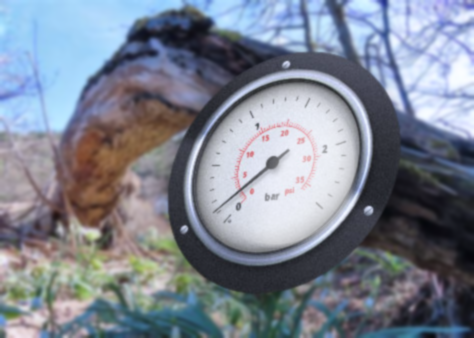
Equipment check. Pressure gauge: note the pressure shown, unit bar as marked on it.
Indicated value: 0.1 bar
